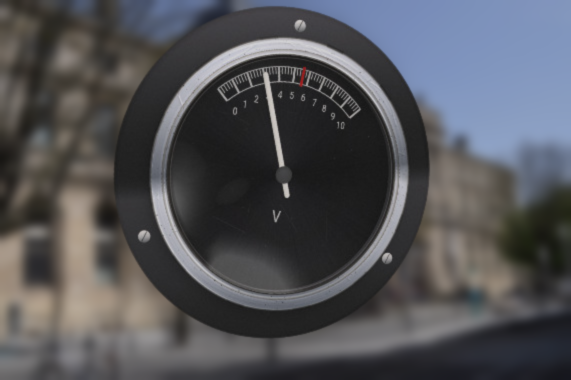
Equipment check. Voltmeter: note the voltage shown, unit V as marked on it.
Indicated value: 3 V
